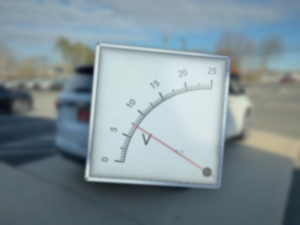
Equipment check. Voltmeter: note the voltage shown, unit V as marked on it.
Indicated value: 7.5 V
